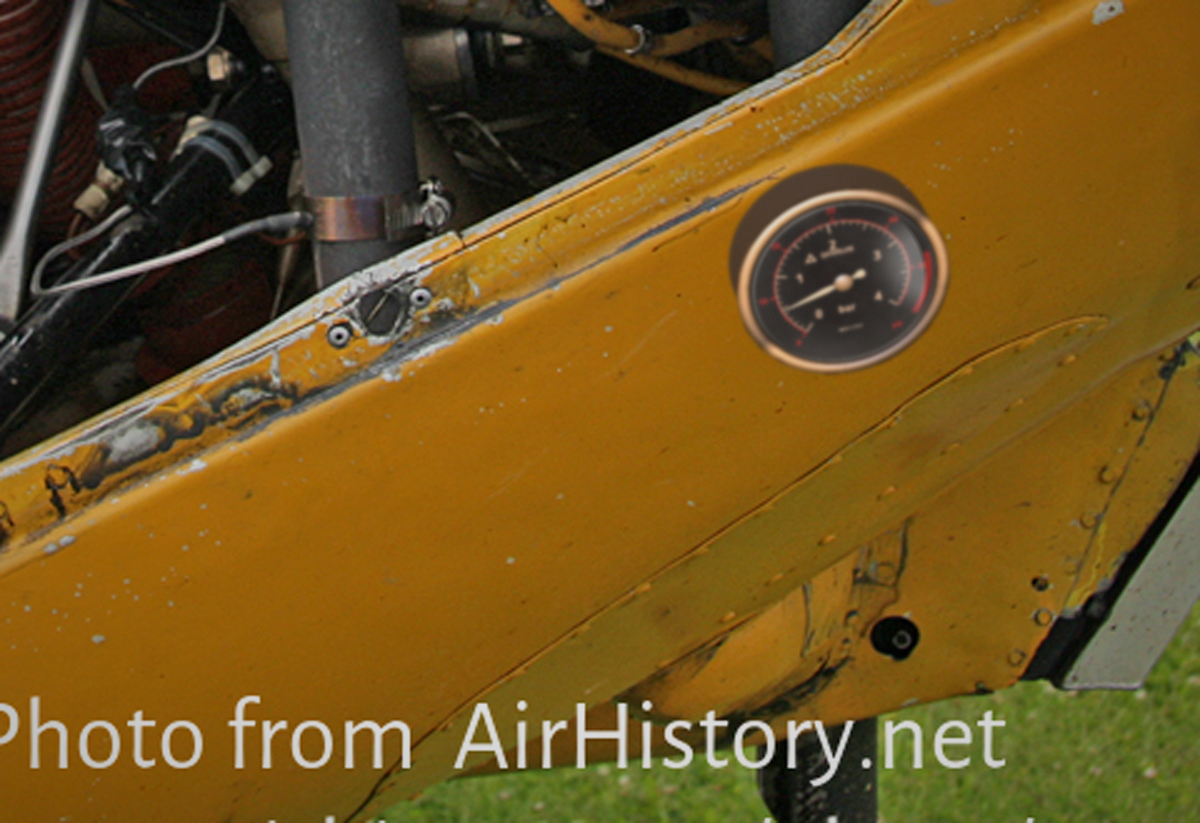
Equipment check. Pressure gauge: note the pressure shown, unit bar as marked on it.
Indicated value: 0.5 bar
